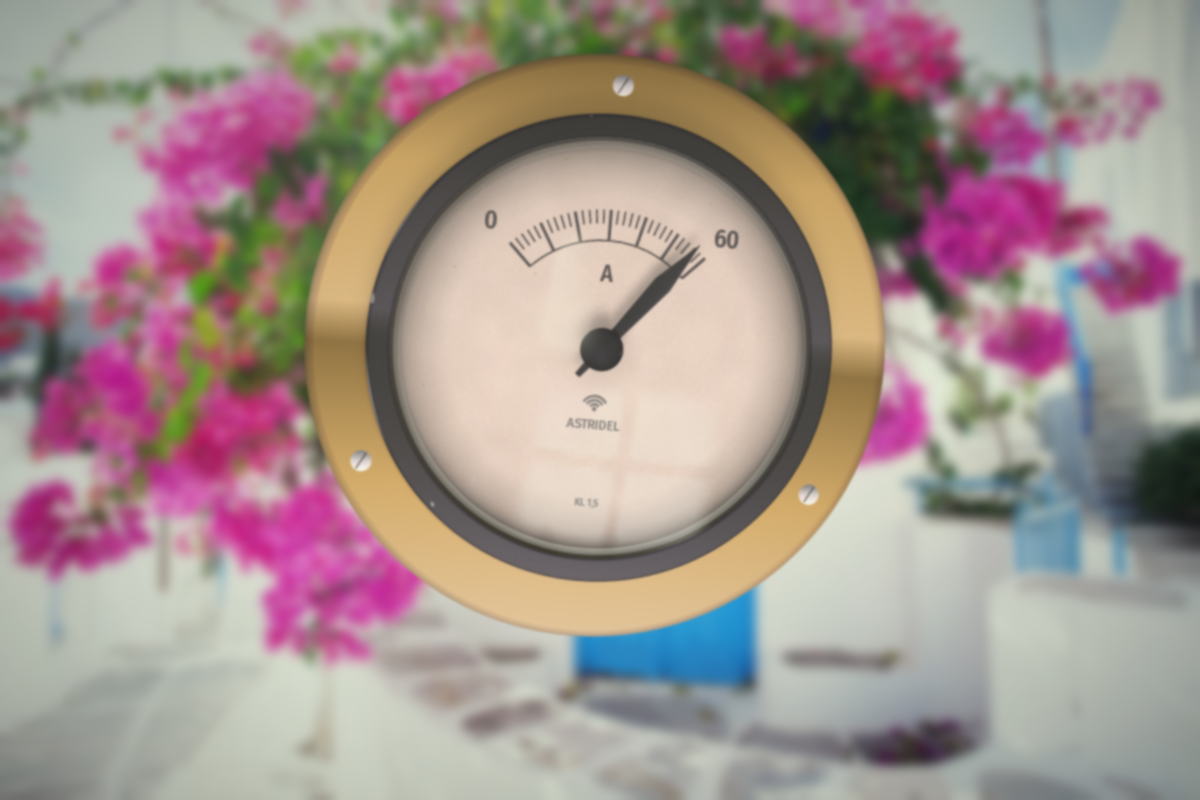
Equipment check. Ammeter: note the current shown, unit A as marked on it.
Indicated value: 56 A
